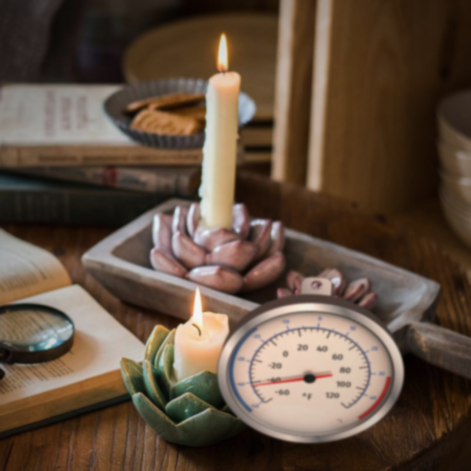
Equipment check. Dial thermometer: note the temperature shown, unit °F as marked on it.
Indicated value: -40 °F
